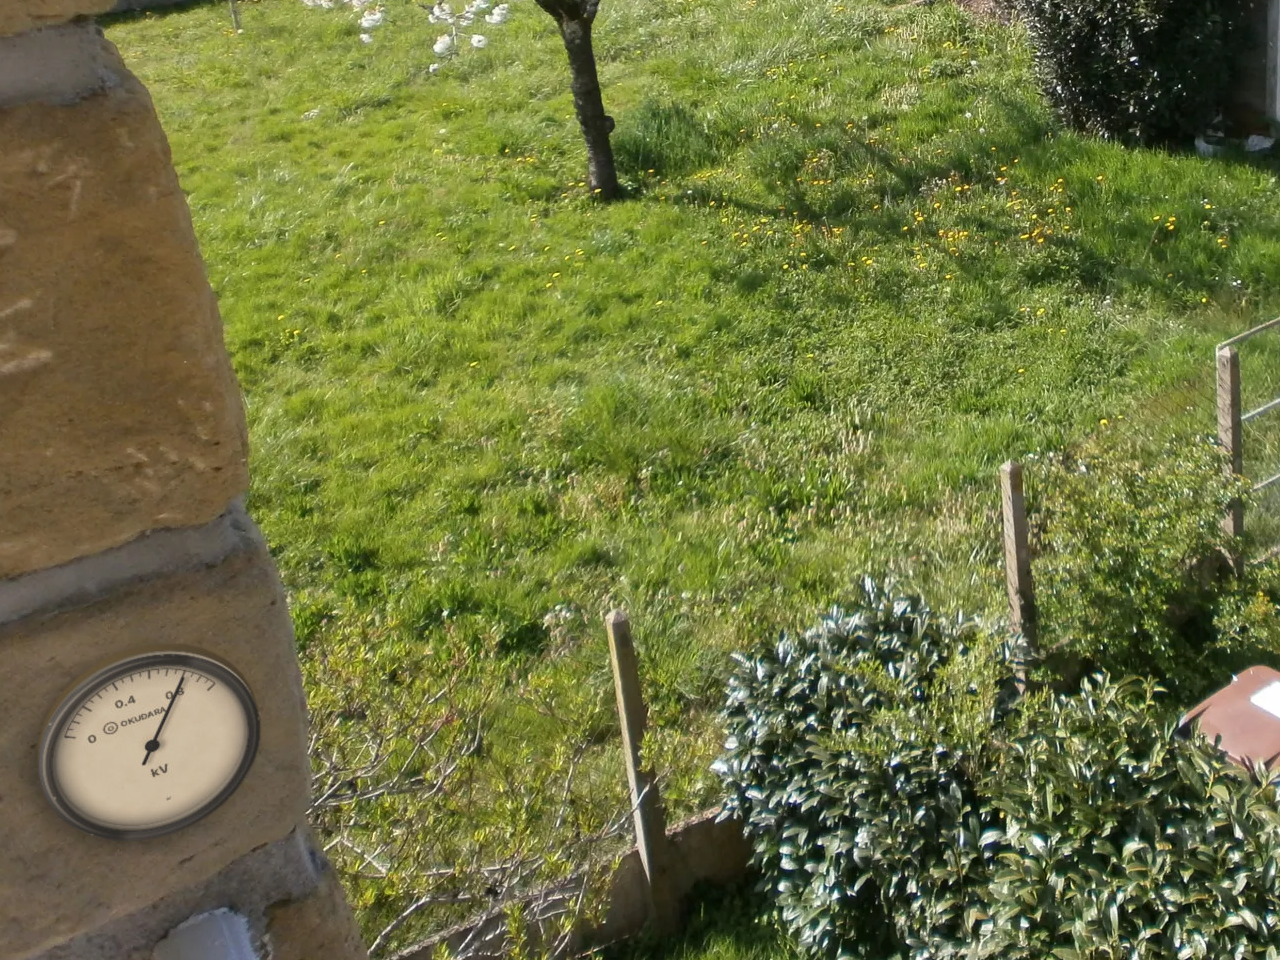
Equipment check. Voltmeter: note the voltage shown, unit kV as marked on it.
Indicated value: 0.8 kV
